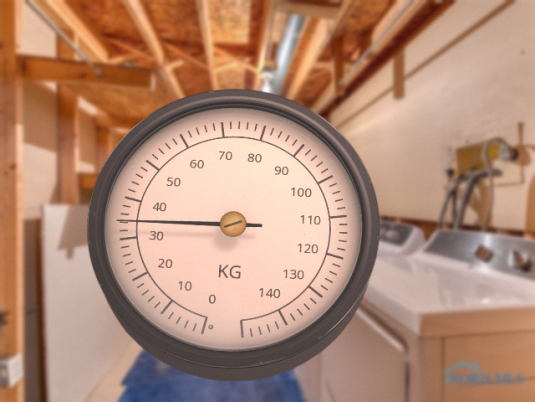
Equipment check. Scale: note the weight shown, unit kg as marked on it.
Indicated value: 34 kg
